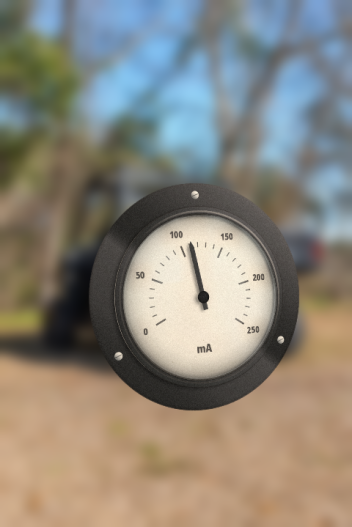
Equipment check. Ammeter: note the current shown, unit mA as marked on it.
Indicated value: 110 mA
